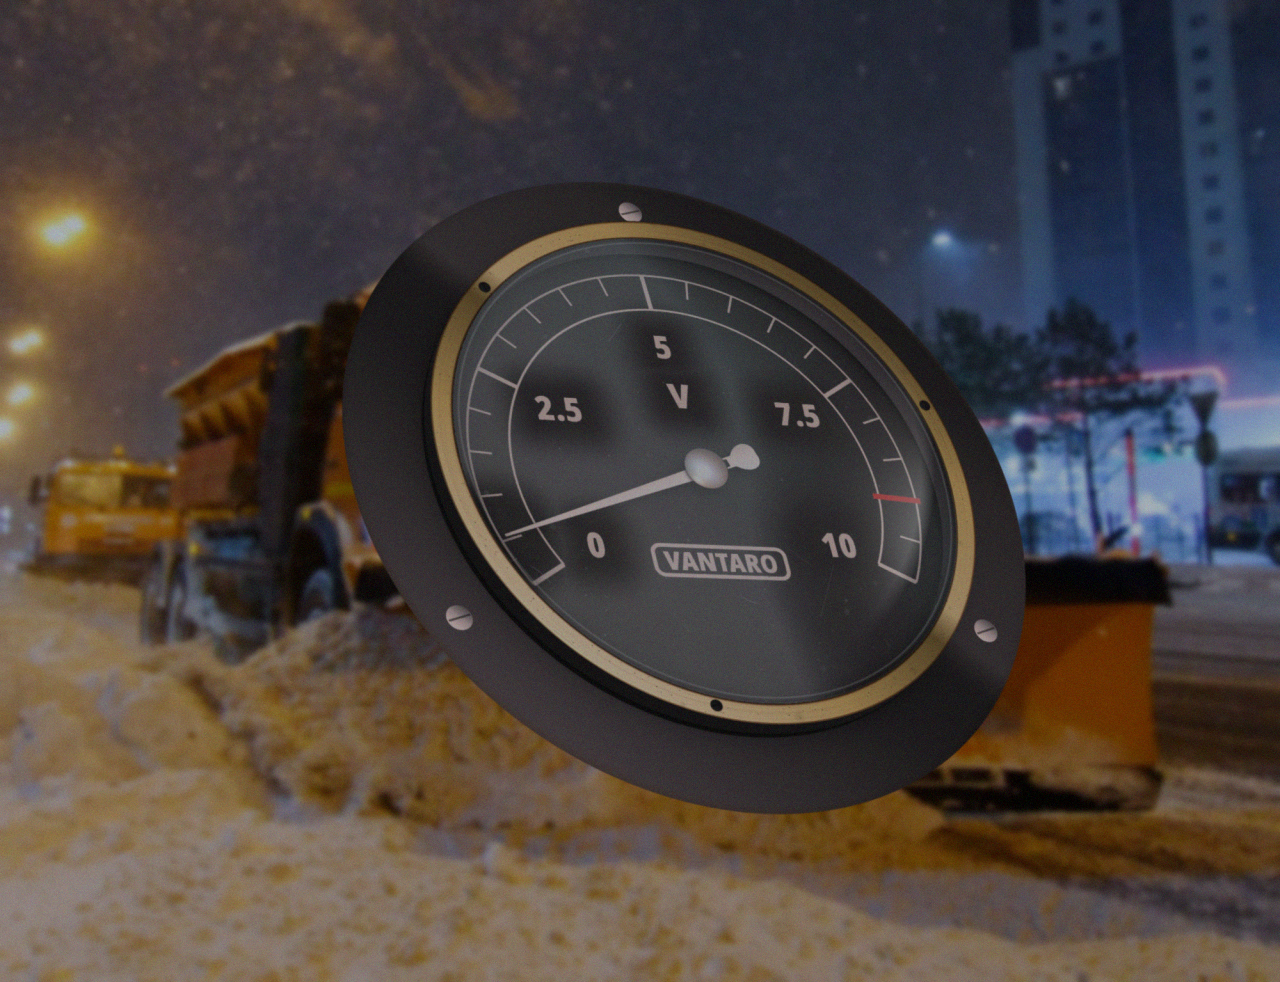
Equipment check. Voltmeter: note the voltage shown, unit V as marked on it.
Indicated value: 0.5 V
